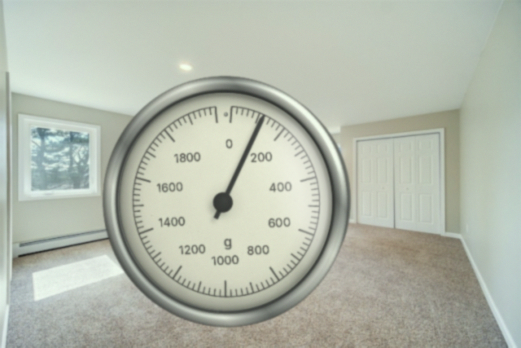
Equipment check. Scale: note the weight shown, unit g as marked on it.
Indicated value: 120 g
